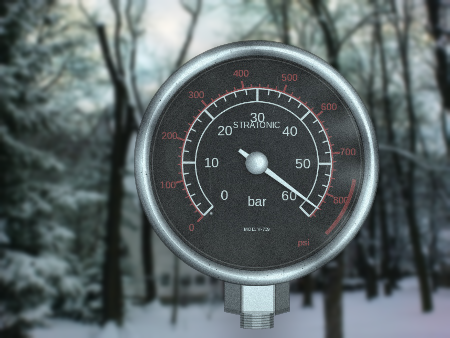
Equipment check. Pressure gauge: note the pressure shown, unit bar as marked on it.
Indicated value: 58 bar
